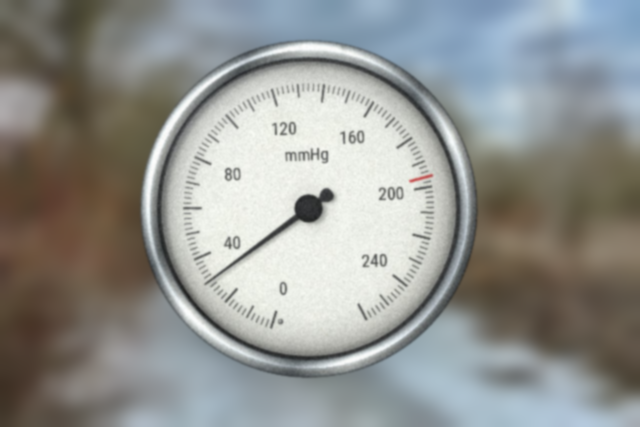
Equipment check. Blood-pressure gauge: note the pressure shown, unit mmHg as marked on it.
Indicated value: 30 mmHg
